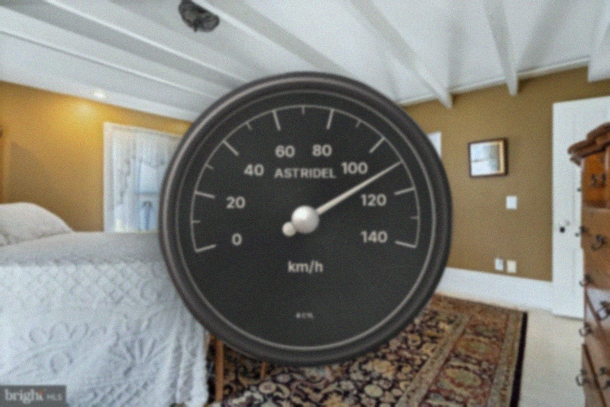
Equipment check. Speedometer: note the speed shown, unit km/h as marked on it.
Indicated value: 110 km/h
